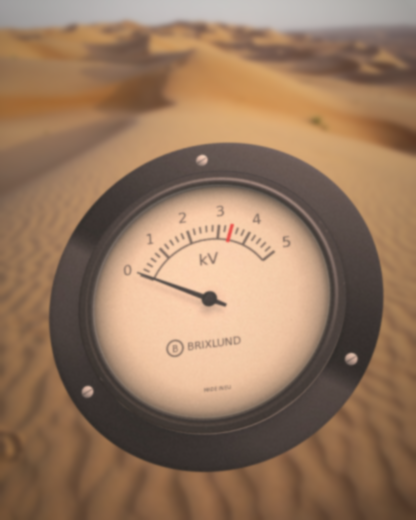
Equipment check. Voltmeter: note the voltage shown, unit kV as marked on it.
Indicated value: 0 kV
